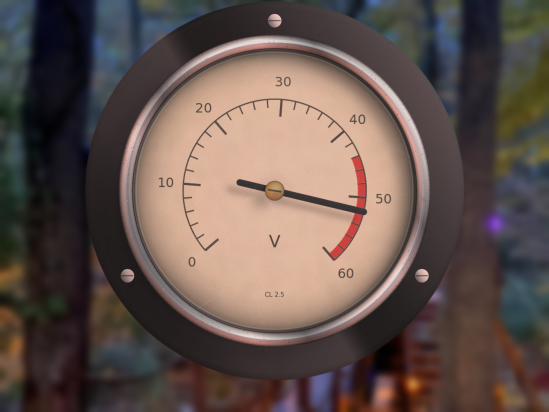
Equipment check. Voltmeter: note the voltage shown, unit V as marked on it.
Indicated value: 52 V
